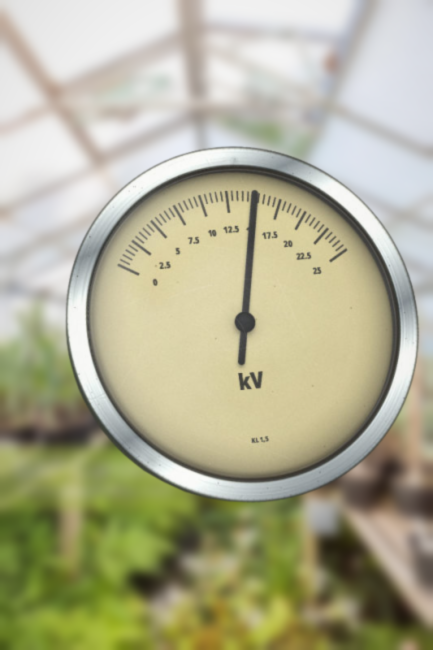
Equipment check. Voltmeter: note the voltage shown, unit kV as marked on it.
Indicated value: 15 kV
